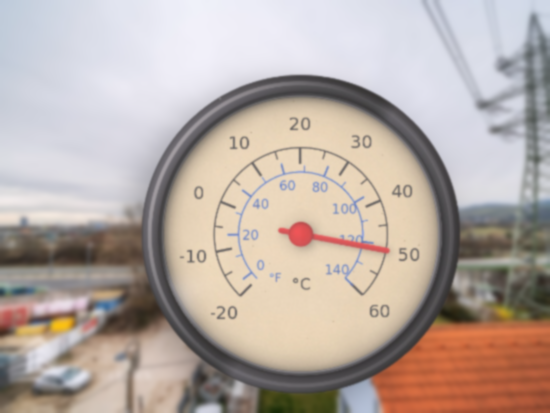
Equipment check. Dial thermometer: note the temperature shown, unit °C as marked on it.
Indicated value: 50 °C
